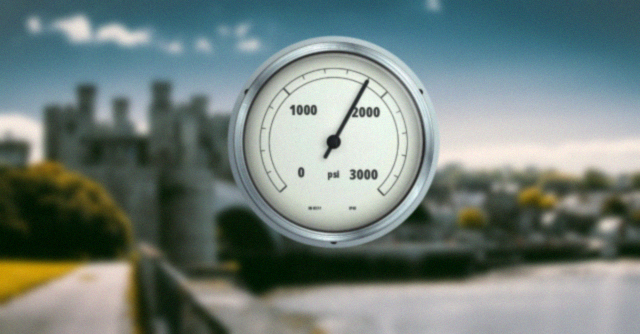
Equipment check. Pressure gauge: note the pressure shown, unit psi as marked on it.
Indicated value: 1800 psi
